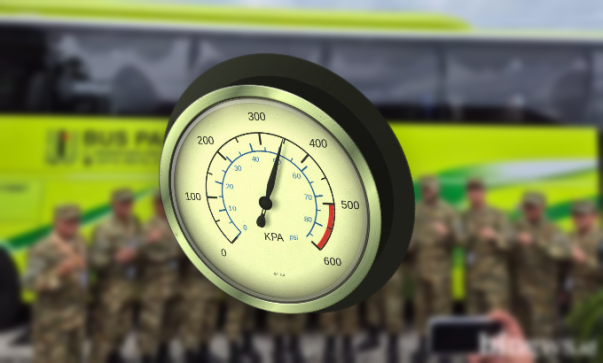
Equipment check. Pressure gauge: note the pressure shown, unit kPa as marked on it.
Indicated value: 350 kPa
